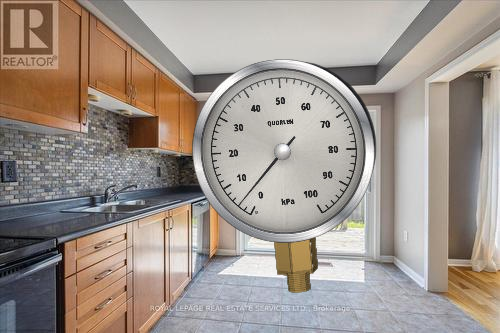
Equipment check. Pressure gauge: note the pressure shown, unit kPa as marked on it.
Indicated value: 4 kPa
